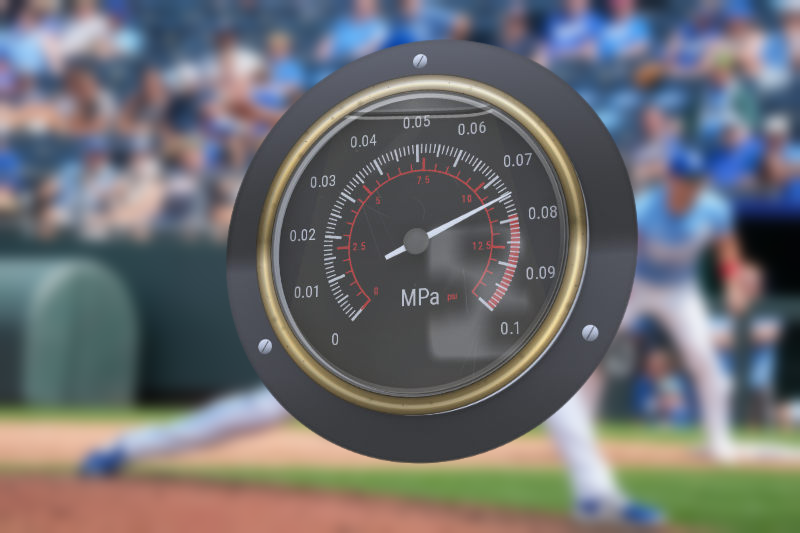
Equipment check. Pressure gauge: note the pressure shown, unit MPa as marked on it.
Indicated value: 0.075 MPa
